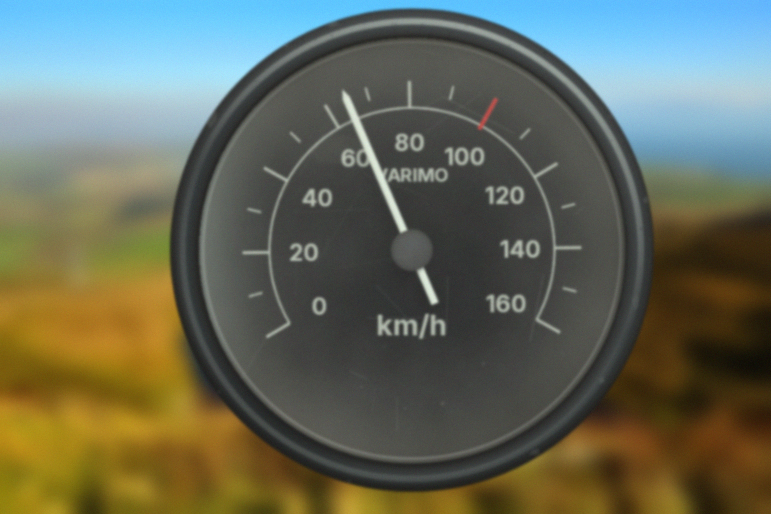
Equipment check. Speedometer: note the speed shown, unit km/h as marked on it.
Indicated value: 65 km/h
